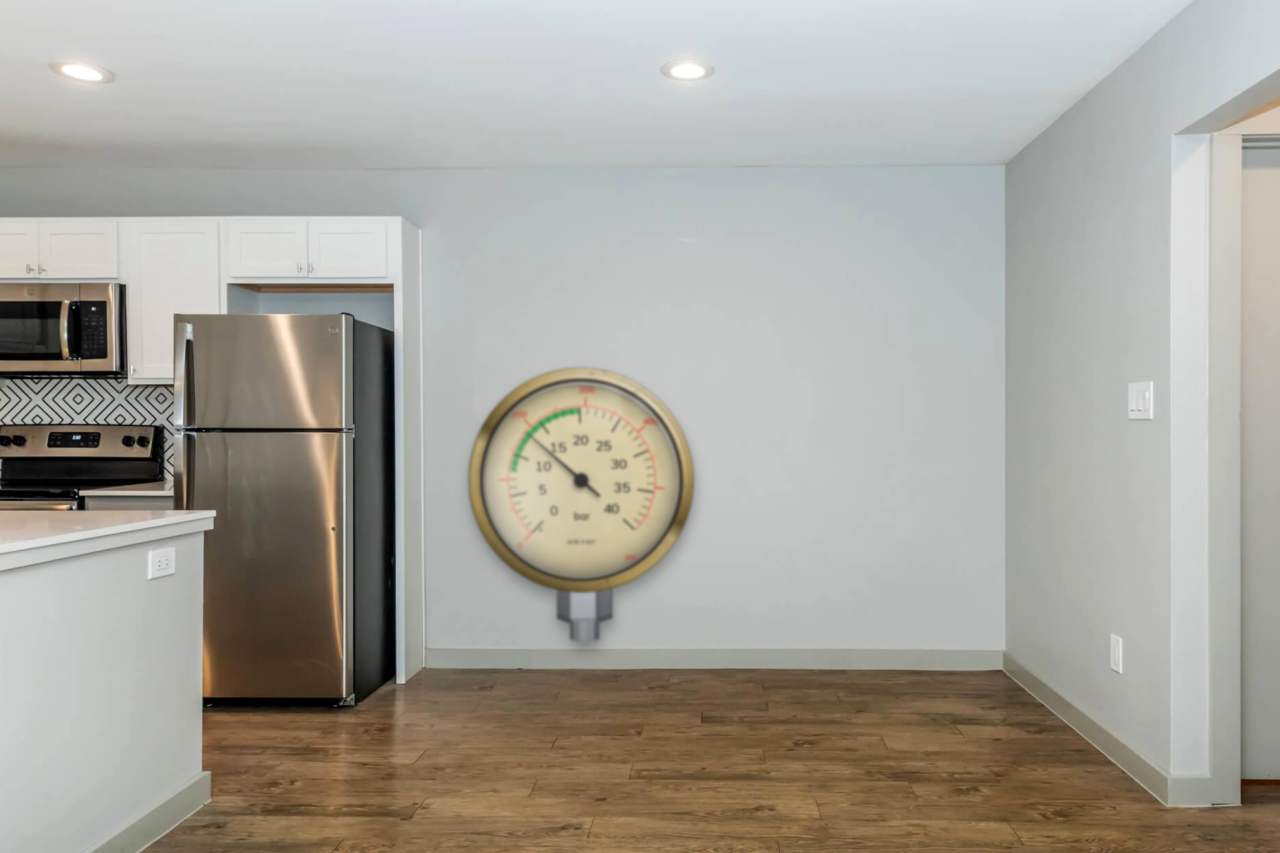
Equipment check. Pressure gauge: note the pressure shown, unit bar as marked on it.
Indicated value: 13 bar
